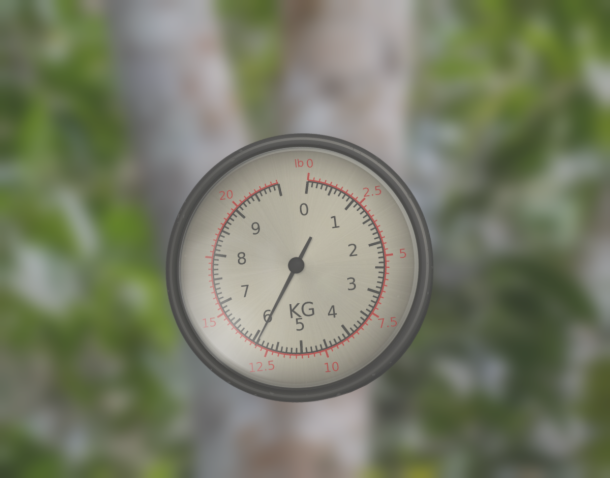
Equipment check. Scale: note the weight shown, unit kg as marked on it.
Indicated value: 5.9 kg
